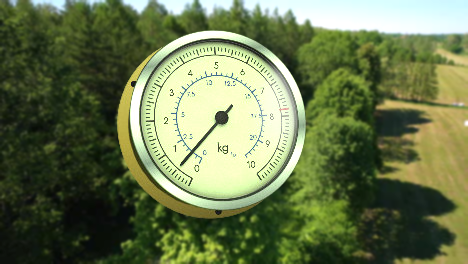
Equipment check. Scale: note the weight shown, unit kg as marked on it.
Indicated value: 0.5 kg
